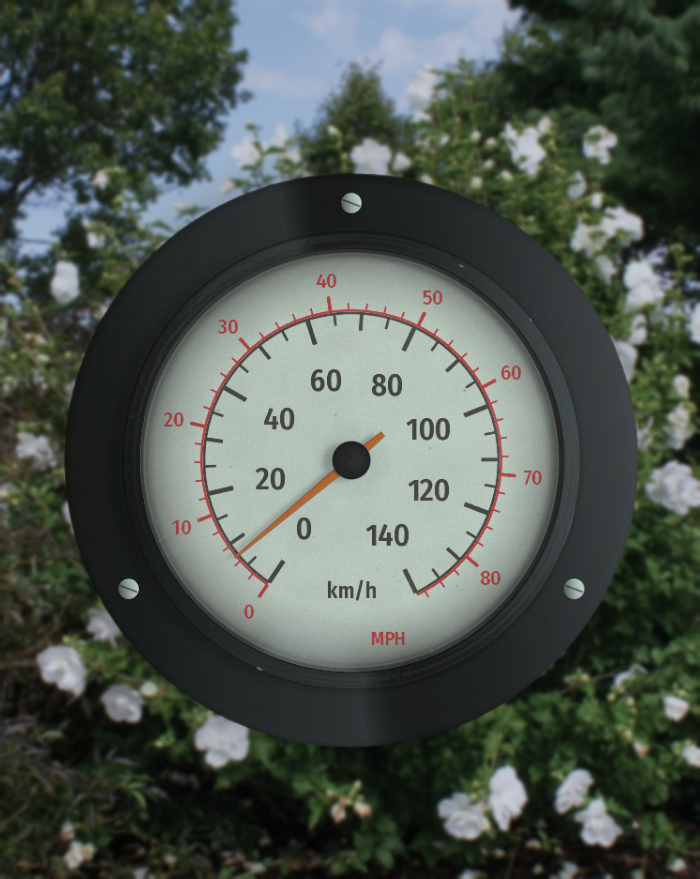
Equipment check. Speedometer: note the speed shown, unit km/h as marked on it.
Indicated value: 7.5 km/h
